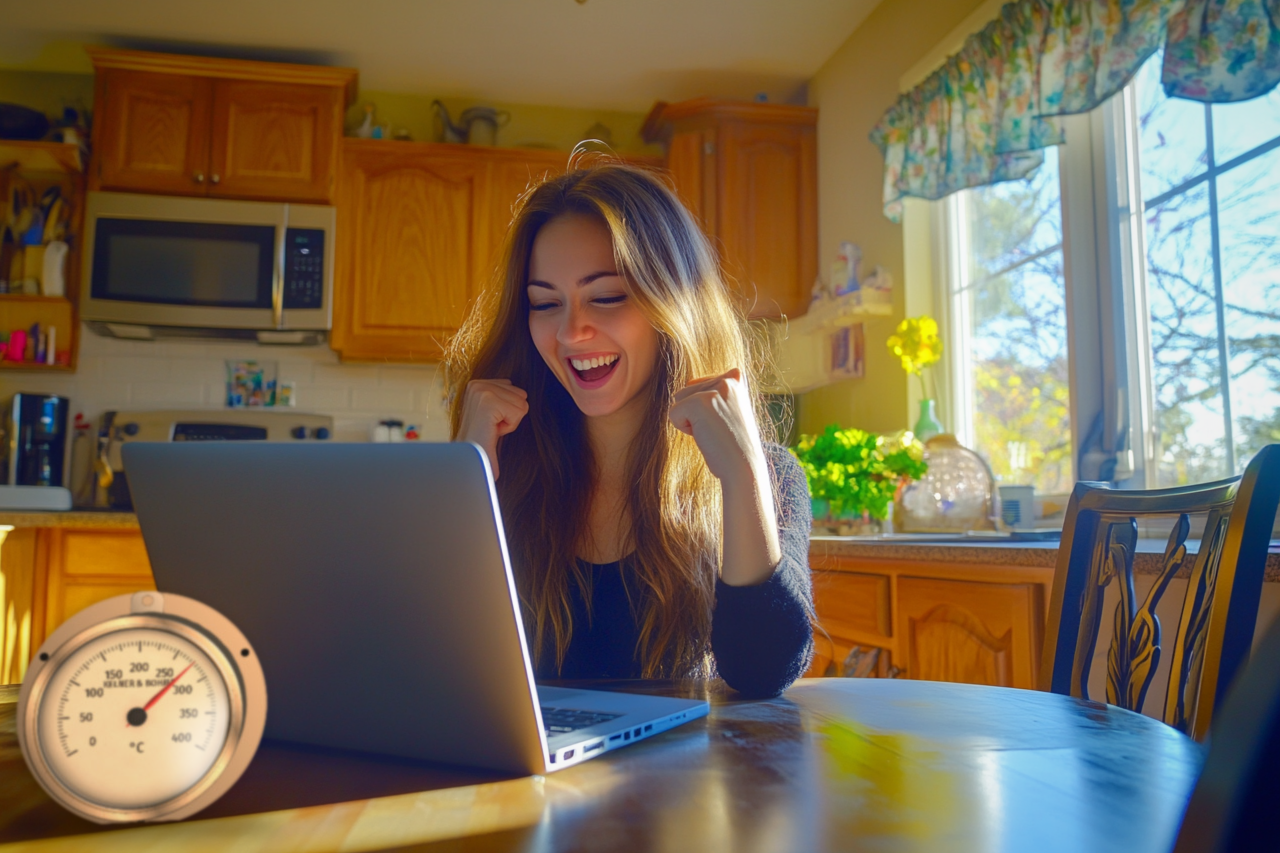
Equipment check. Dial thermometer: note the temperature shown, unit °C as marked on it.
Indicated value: 275 °C
